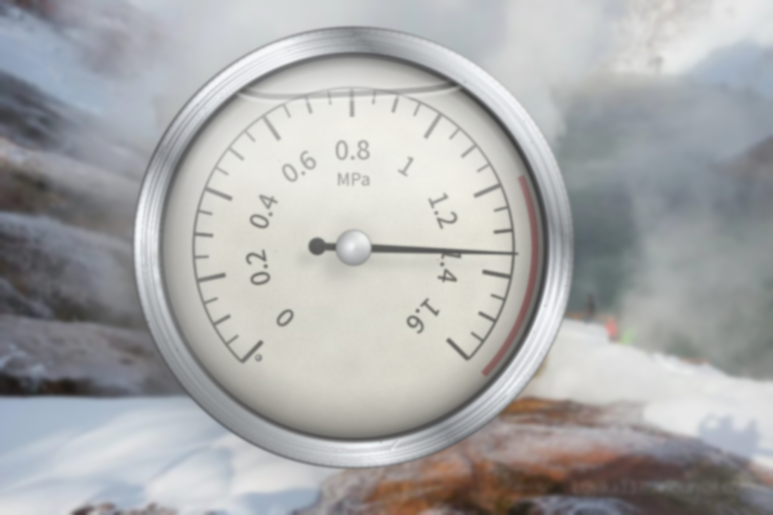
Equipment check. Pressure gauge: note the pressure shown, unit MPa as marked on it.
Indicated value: 1.35 MPa
